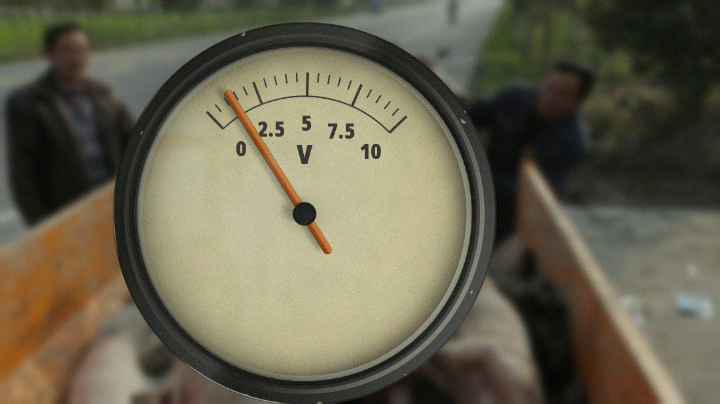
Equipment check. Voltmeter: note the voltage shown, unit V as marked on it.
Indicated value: 1.25 V
